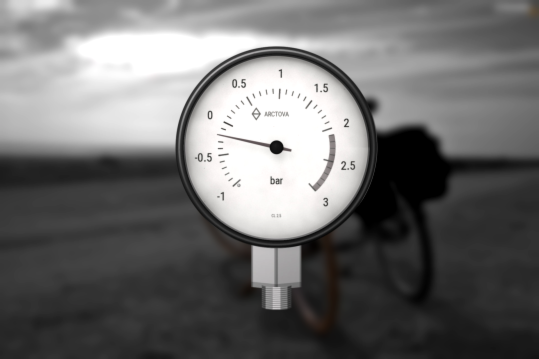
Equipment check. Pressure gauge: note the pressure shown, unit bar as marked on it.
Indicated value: -0.2 bar
